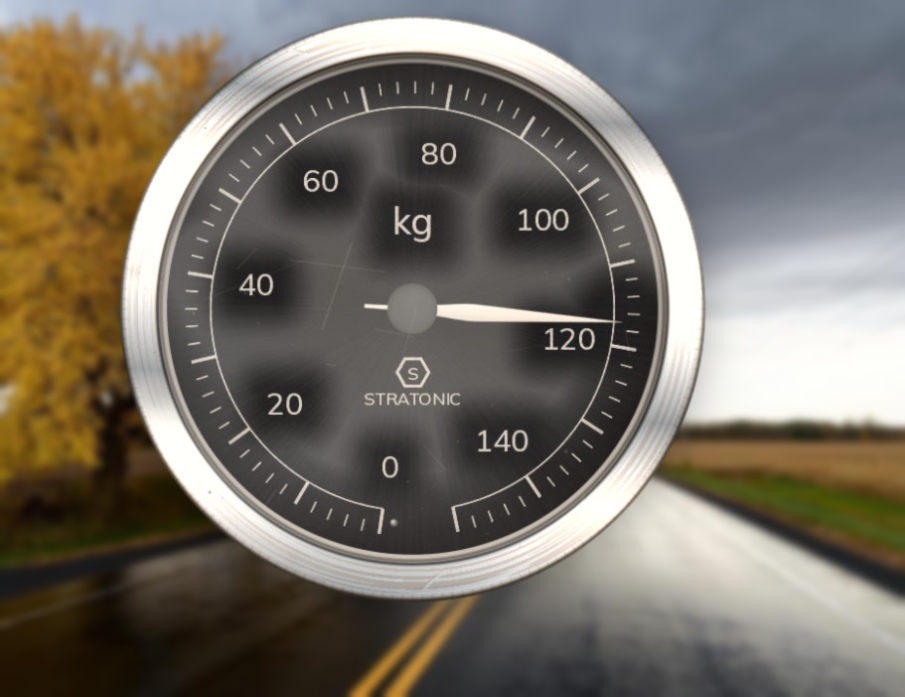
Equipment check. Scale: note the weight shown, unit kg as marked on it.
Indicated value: 117 kg
